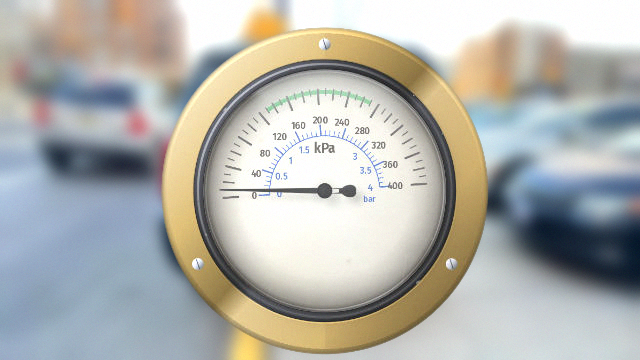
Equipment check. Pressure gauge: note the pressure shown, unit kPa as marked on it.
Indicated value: 10 kPa
